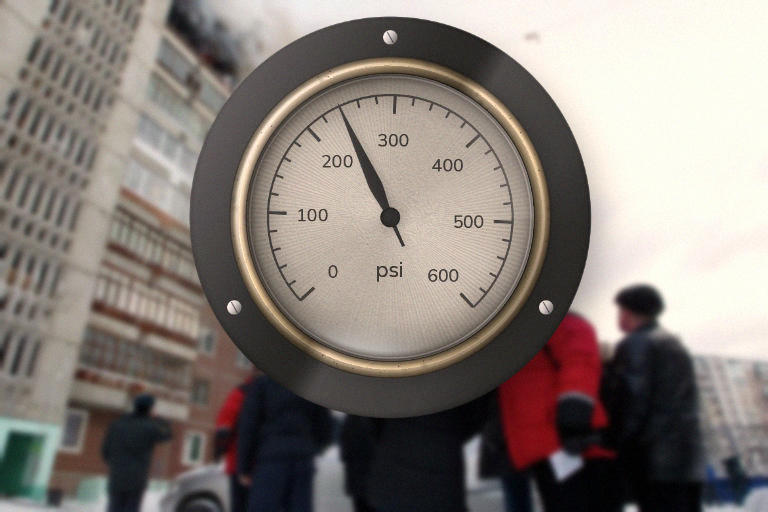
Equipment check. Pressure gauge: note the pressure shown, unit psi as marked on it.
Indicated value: 240 psi
